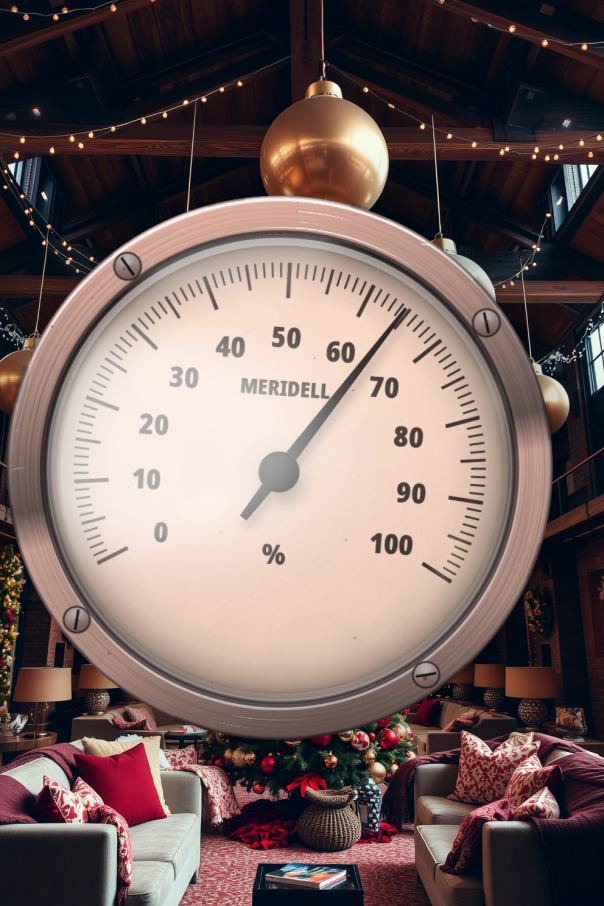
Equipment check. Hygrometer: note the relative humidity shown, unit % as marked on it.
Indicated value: 64.5 %
